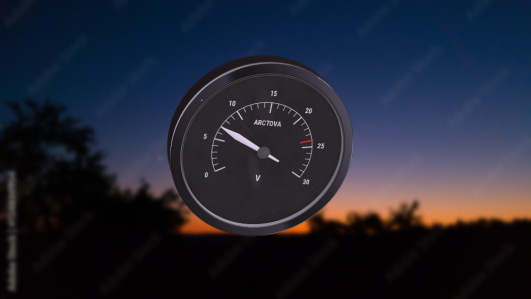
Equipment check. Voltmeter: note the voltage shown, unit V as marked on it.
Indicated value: 7 V
